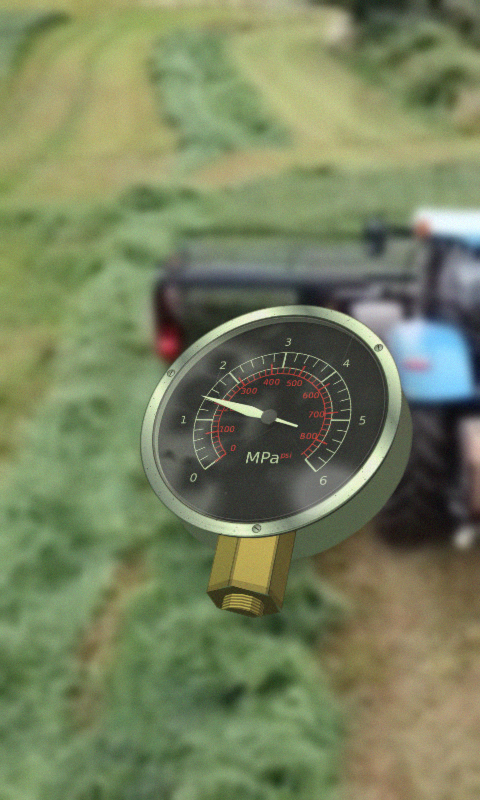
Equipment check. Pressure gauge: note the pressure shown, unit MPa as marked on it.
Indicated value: 1.4 MPa
